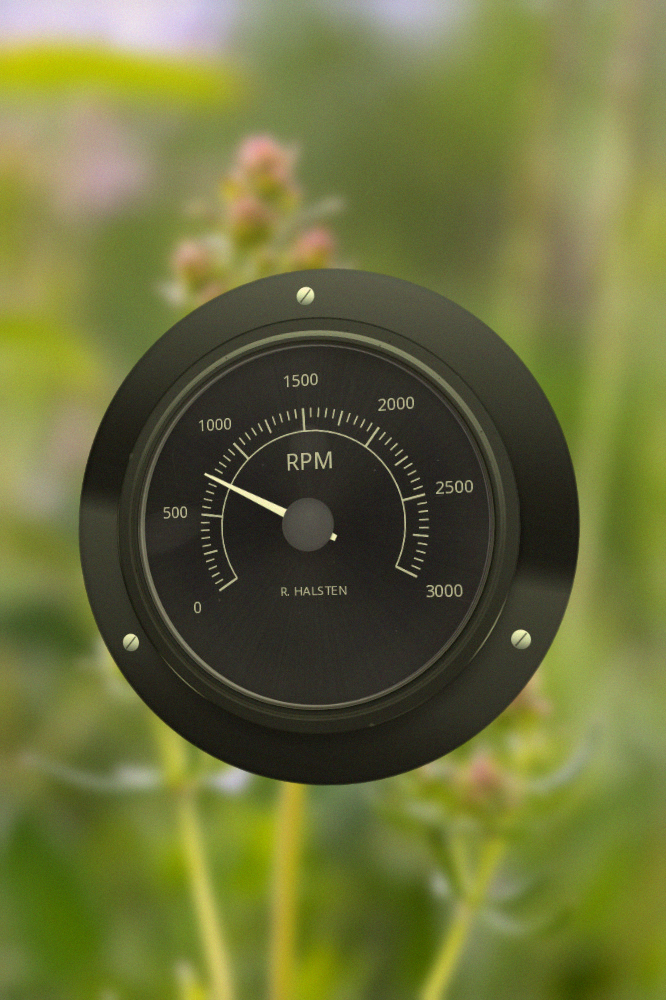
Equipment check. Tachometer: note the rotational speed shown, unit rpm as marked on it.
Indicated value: 750 rpm
